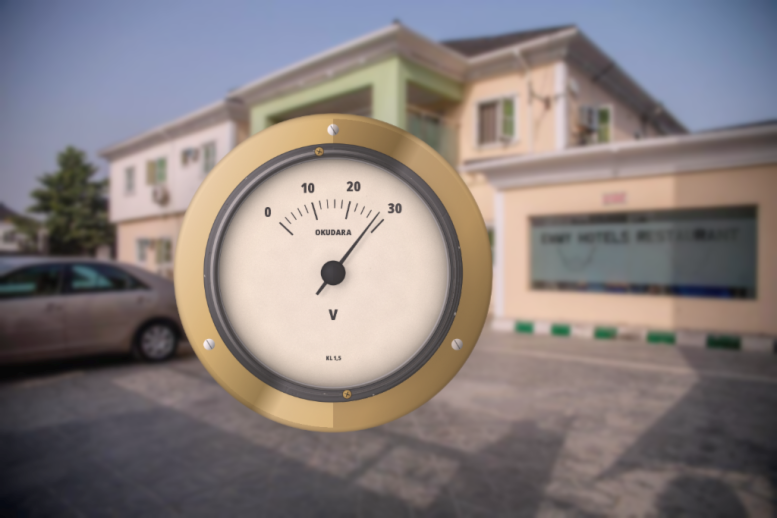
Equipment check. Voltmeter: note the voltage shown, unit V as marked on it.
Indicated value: 28 V
